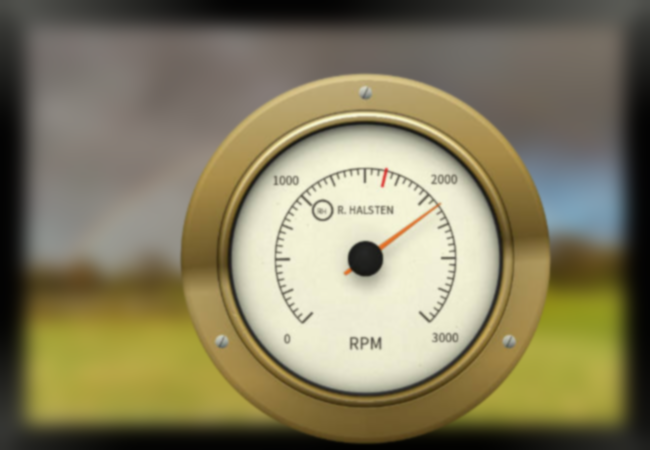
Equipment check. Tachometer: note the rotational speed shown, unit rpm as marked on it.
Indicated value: 2100 rpm
